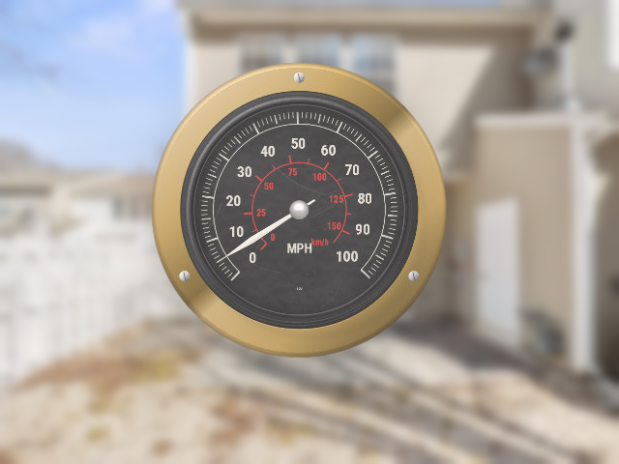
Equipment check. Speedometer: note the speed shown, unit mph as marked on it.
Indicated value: 5 mph
